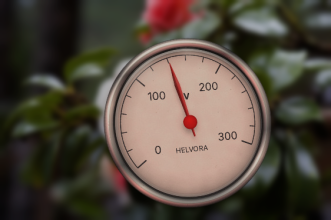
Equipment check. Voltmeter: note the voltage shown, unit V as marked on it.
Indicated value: 140 V
